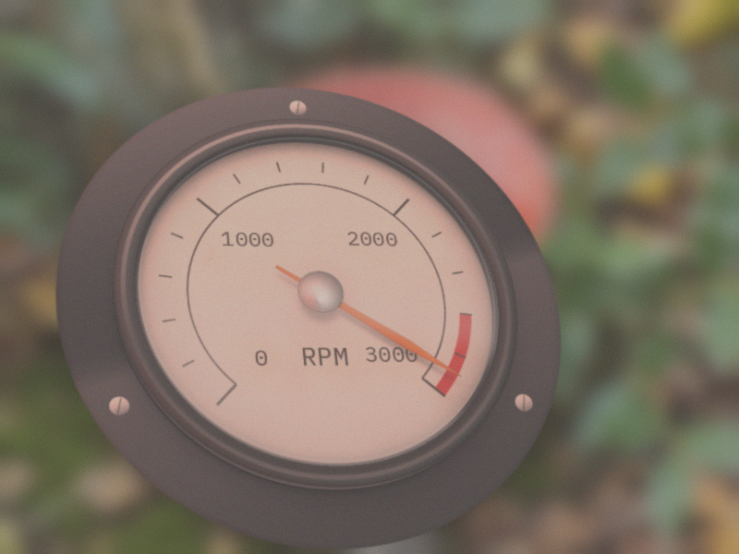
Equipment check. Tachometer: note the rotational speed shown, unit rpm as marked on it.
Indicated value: 2900 rpm
